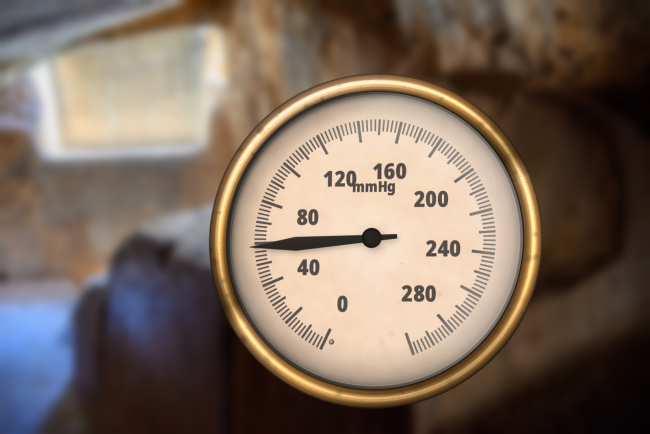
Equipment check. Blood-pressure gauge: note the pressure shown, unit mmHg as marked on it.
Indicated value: 58 mmHg
